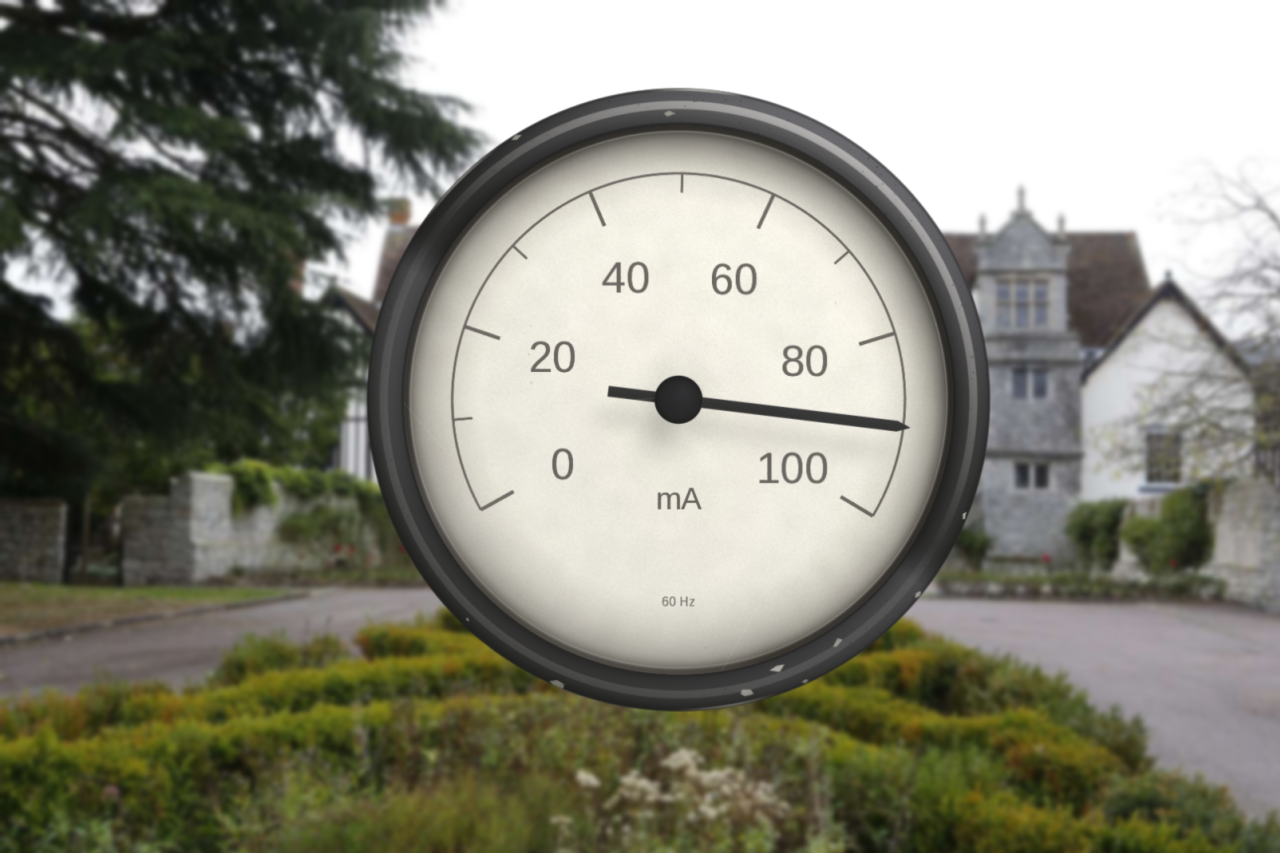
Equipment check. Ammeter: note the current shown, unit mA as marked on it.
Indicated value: 90 mA
